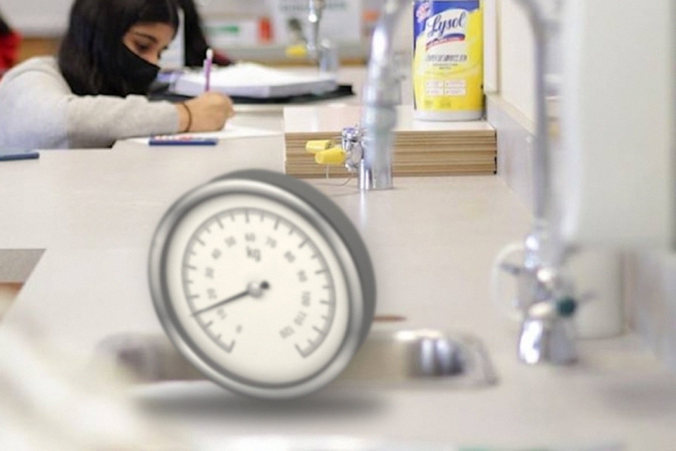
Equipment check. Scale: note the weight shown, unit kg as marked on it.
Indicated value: 15 kg
